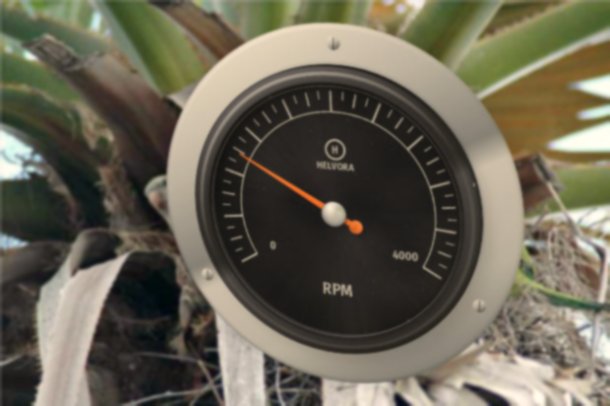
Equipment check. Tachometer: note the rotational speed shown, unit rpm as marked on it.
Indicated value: 1000 rpm
